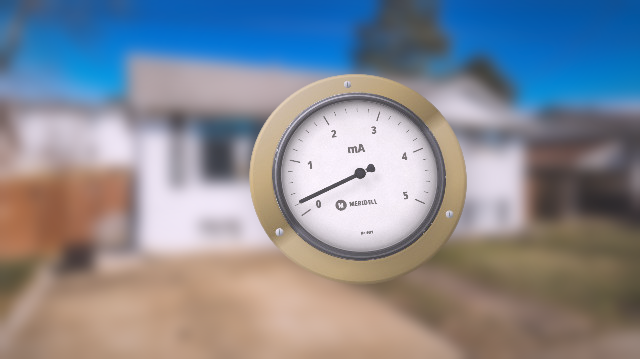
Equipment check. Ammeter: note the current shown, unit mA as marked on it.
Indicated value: 0.2 mA
